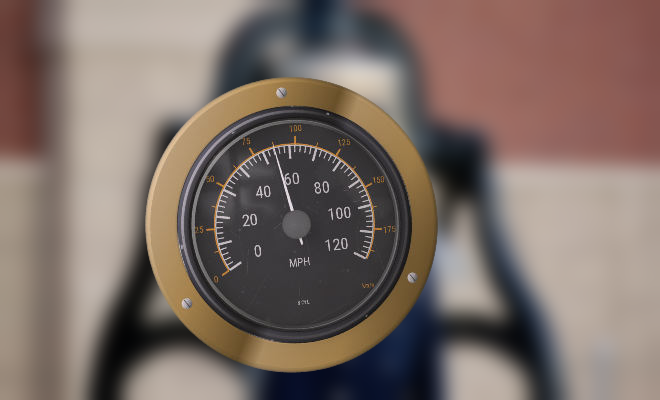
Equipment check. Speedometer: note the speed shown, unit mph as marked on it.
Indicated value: 54 mph
